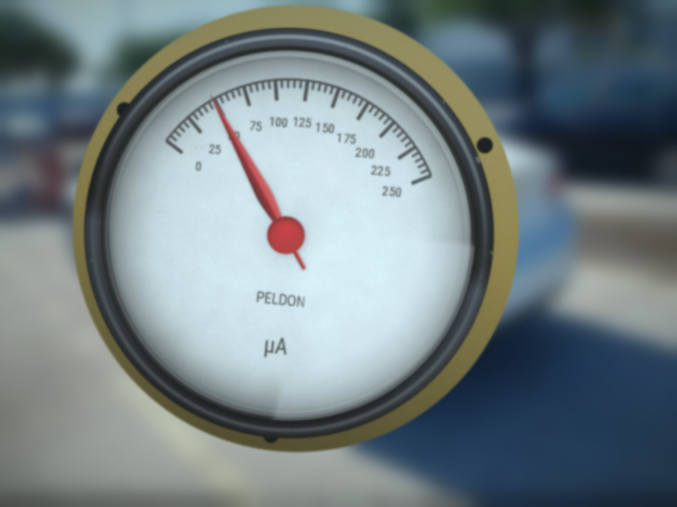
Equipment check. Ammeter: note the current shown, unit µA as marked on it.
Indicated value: 50 µA
